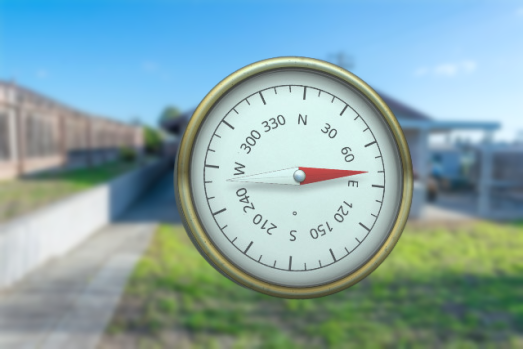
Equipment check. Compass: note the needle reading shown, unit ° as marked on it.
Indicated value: 80 °
